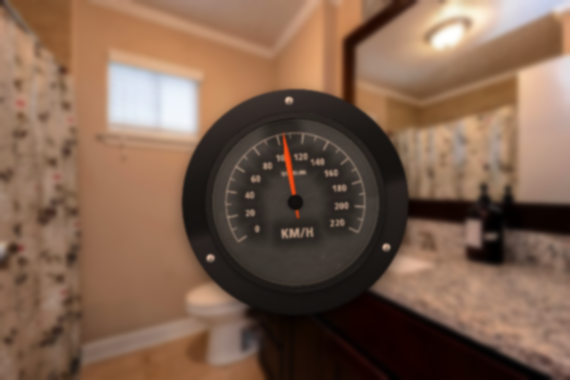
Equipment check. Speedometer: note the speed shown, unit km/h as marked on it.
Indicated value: 105 km/h
